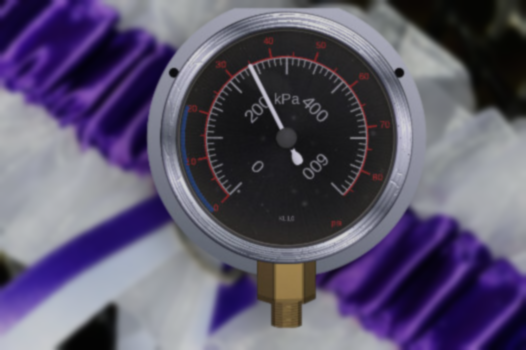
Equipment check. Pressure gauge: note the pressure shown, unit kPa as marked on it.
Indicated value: 240 kPa
